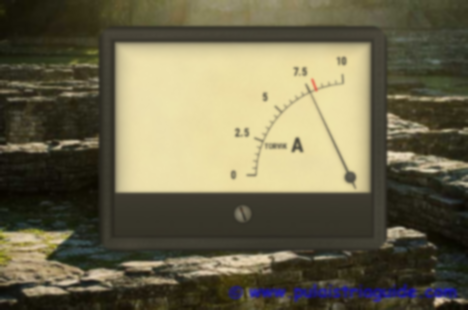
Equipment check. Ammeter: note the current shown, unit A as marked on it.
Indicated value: 7.5 A
